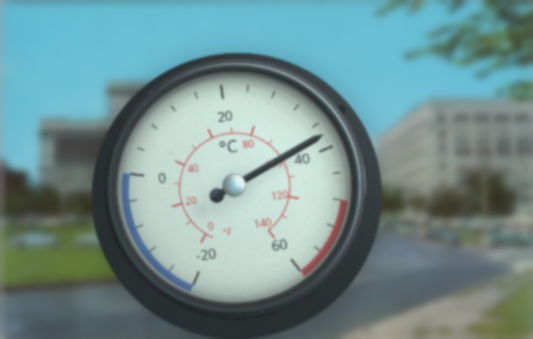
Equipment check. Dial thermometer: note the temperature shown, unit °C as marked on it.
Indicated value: 38 °C
